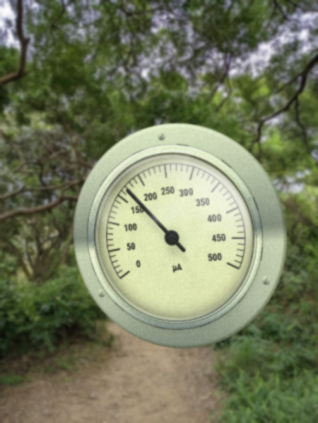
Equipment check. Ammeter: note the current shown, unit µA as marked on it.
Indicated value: 170 µA
